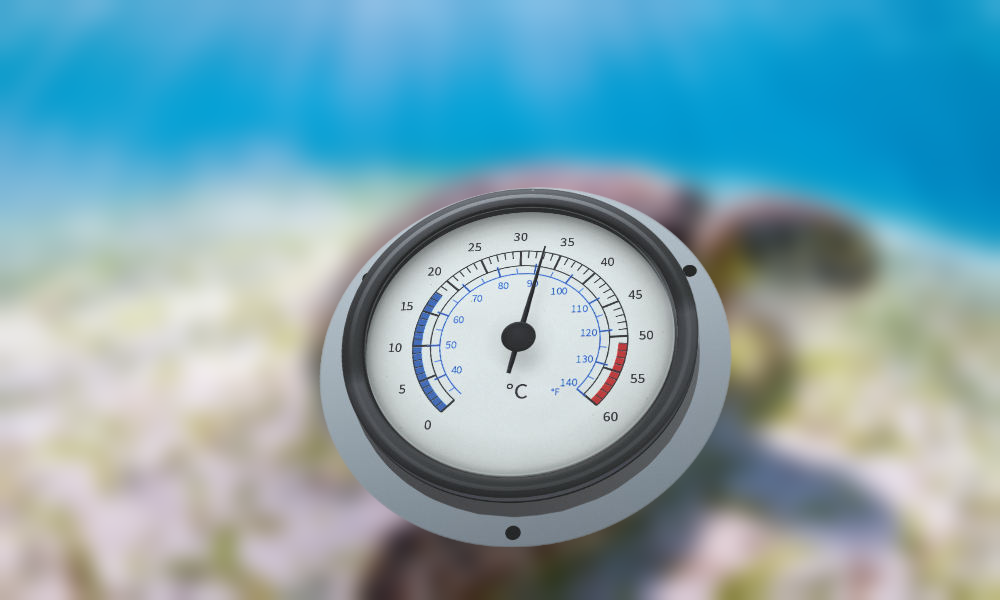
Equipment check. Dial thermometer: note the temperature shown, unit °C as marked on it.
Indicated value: 33 °C
